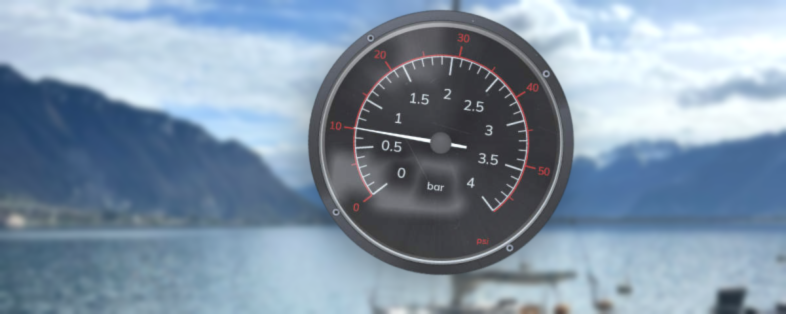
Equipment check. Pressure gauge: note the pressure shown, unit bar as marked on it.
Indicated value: 0.7 bar
